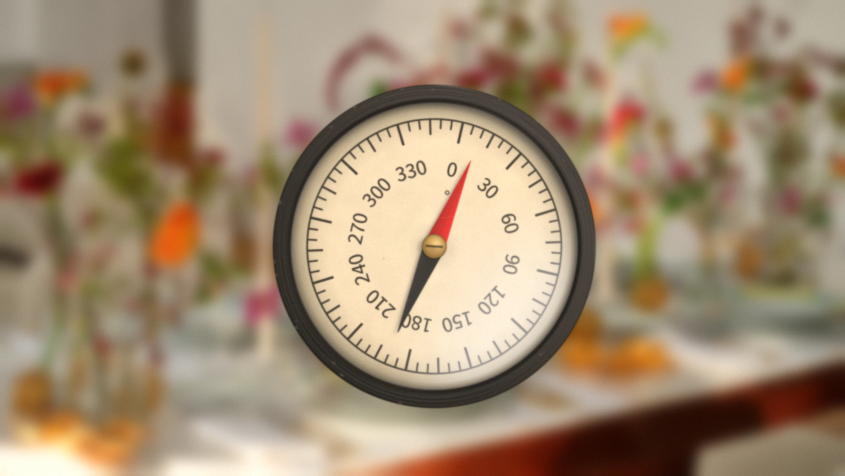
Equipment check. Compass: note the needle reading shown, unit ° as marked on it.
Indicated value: 10 °
